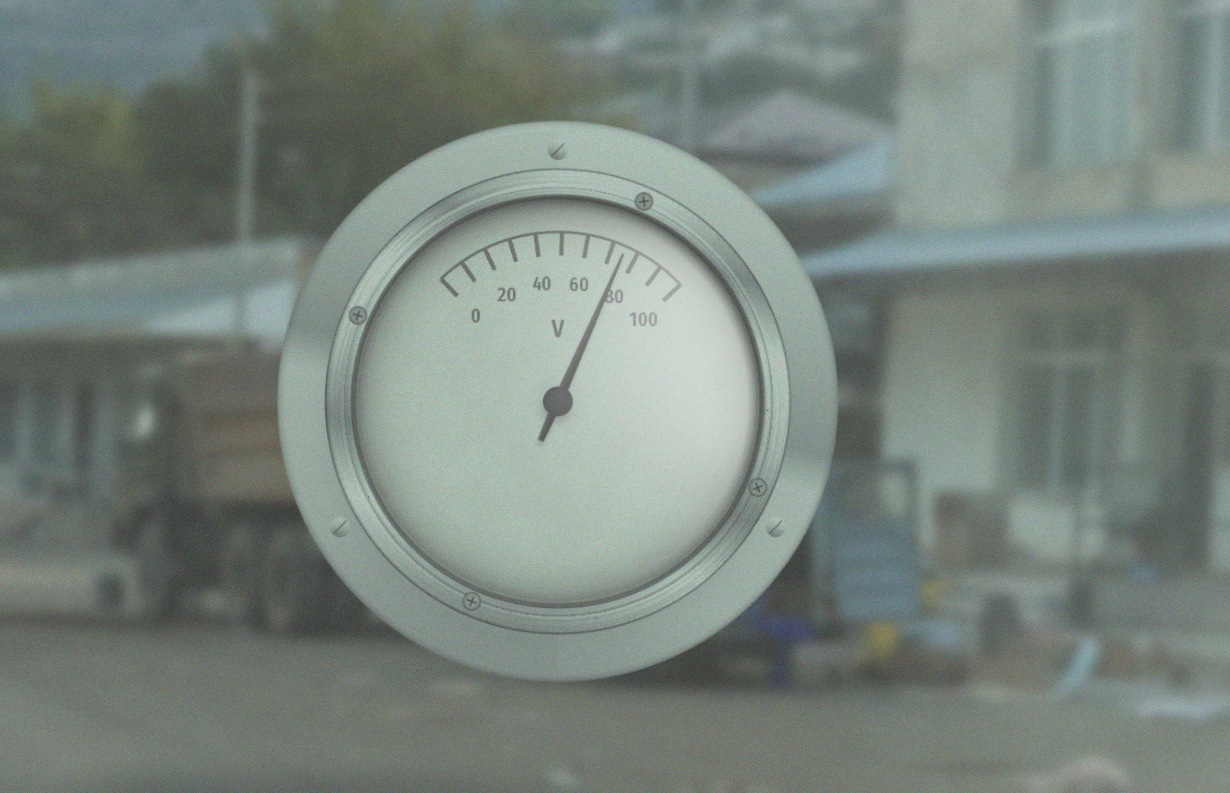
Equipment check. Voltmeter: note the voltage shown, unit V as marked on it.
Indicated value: 75 V
